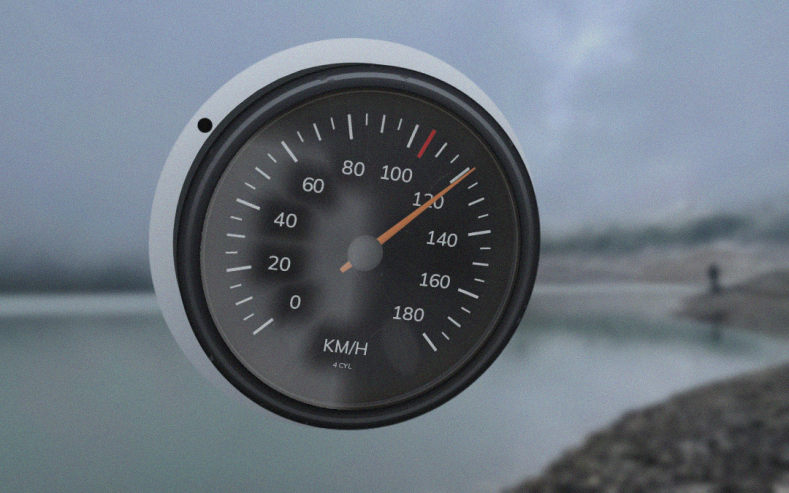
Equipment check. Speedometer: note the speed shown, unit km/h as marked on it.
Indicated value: 120 km/h
